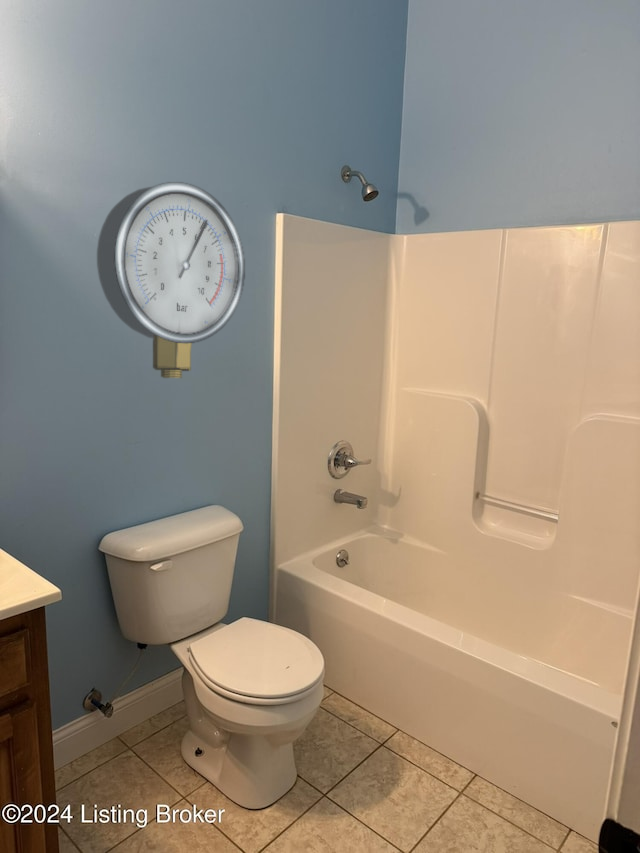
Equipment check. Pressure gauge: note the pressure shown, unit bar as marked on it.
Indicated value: 6 bar
